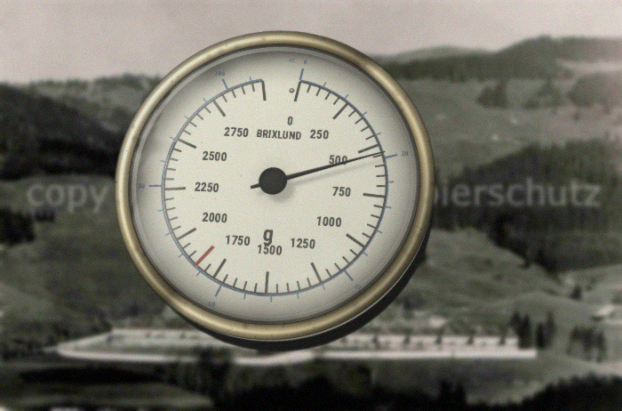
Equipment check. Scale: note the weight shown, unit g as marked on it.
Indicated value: 550 g
